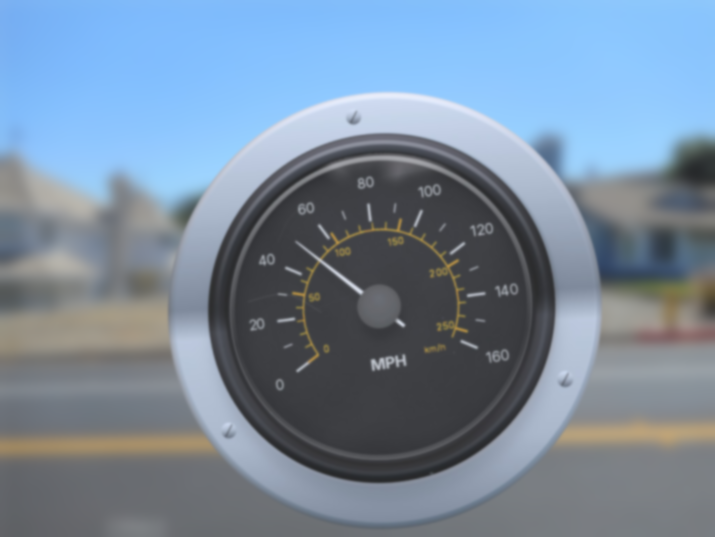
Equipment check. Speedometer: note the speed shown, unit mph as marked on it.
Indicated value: 50 mph
